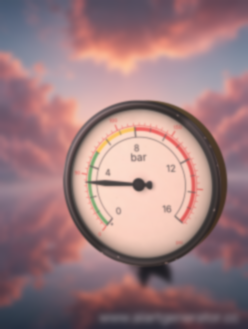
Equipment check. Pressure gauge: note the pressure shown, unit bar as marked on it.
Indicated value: 3 bar
